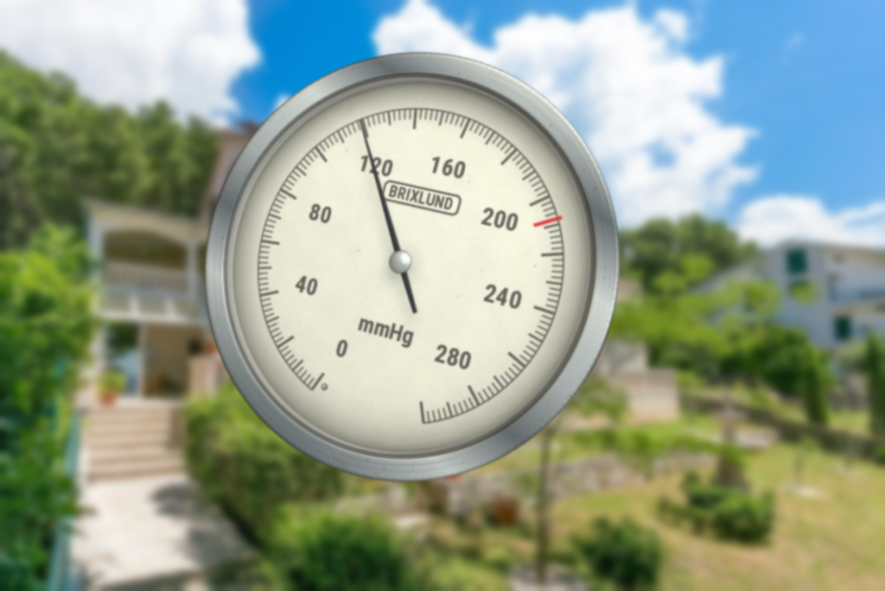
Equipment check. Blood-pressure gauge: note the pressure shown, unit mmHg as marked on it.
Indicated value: 120 mmHg
